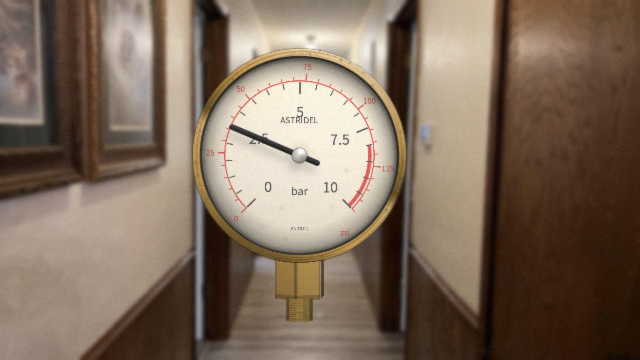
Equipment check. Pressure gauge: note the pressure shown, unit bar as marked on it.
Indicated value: 2.5 bar
